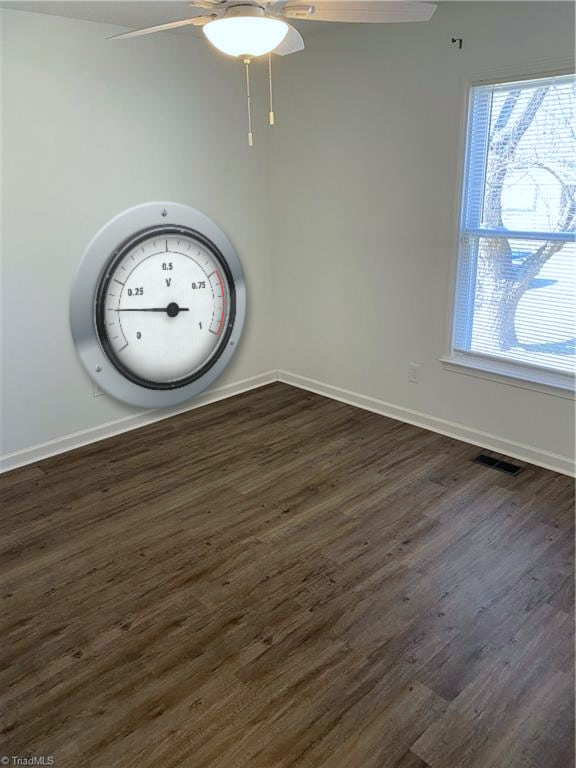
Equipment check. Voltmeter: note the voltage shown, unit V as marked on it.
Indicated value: 0.15 V
